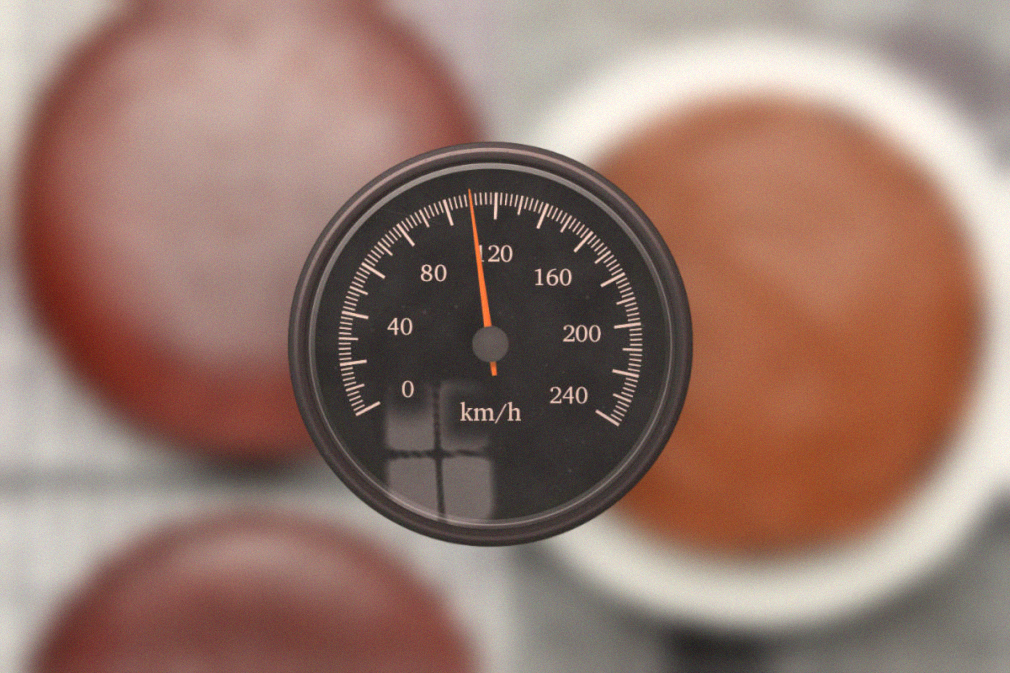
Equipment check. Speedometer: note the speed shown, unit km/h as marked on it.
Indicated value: 110 km/h
